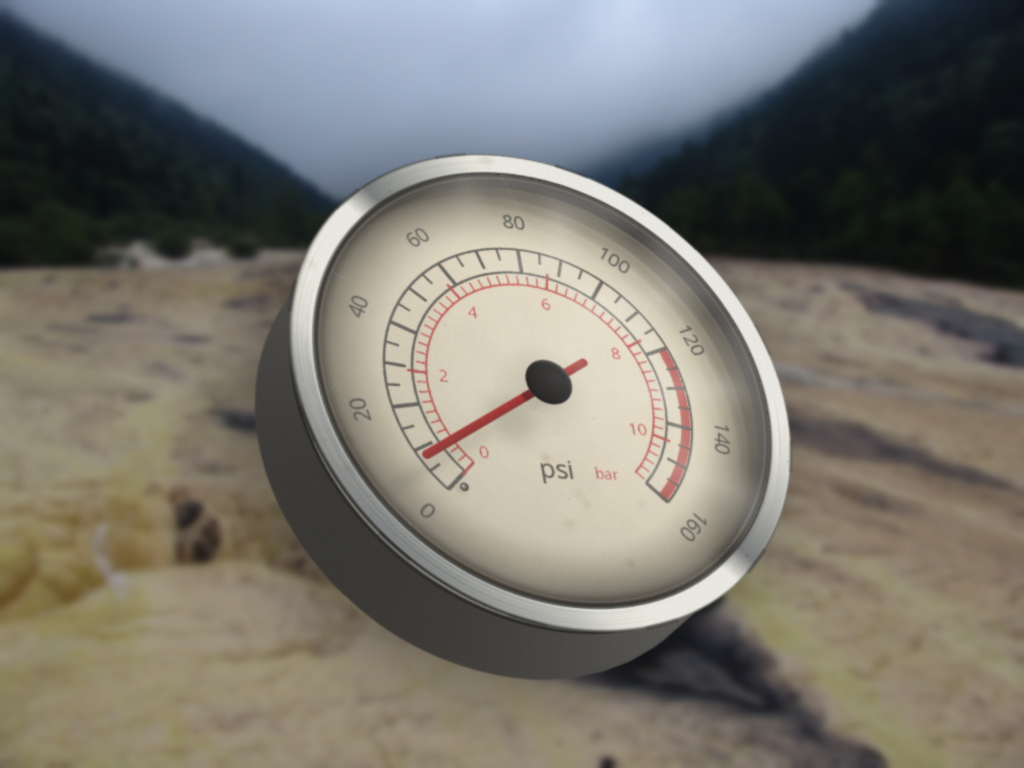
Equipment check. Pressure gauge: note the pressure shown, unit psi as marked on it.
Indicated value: 7.5 psi
